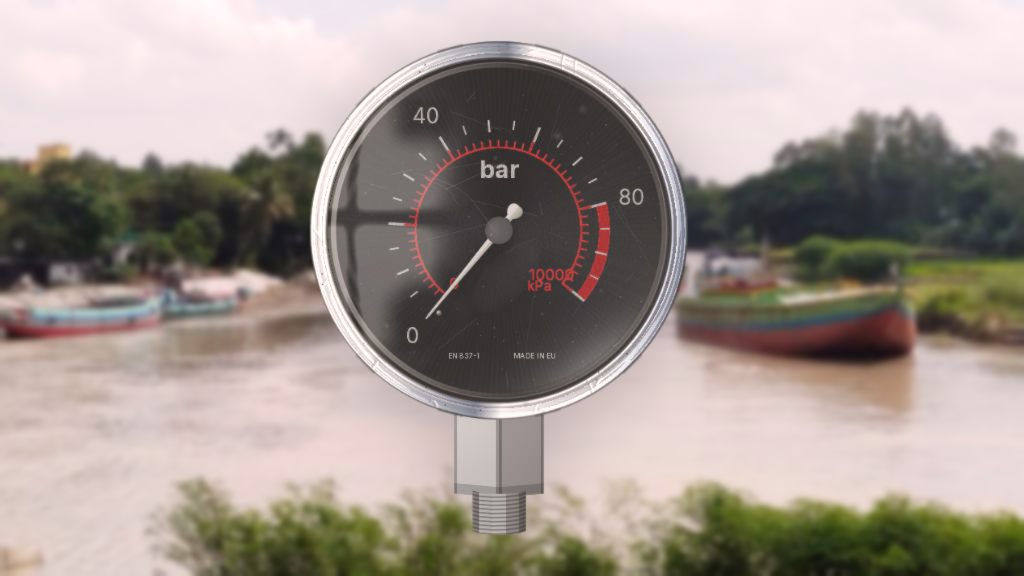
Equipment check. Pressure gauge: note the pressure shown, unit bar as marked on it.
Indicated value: 0 bar
